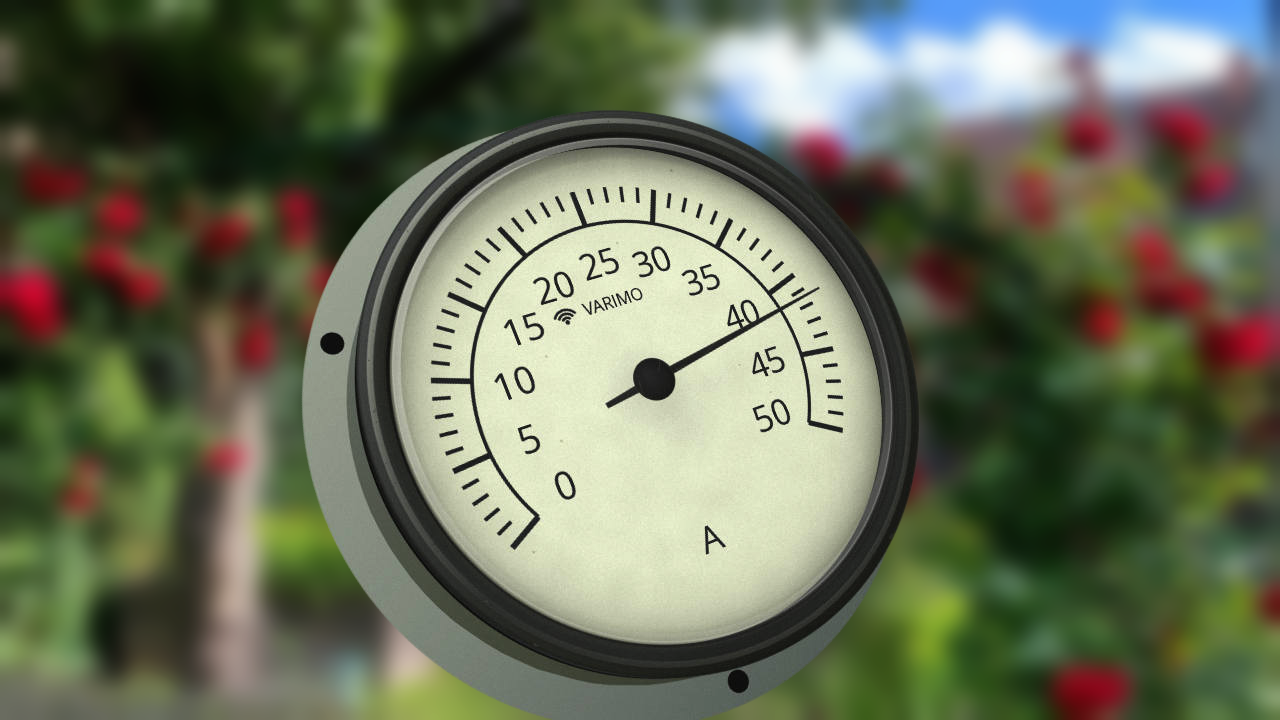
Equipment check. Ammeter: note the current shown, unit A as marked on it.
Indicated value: 41.5 A
